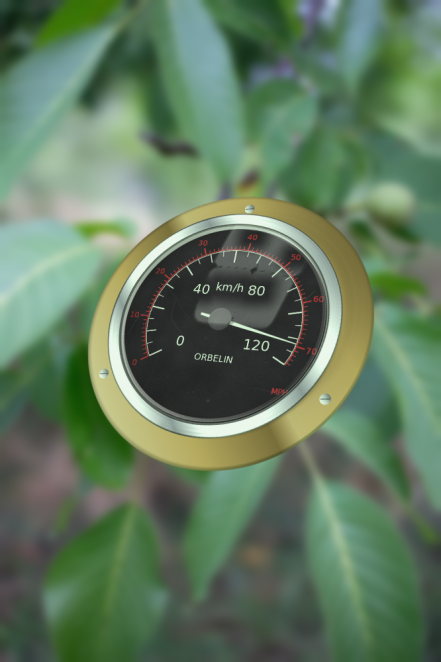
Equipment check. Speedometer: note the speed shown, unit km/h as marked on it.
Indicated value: 112.5 km/h
